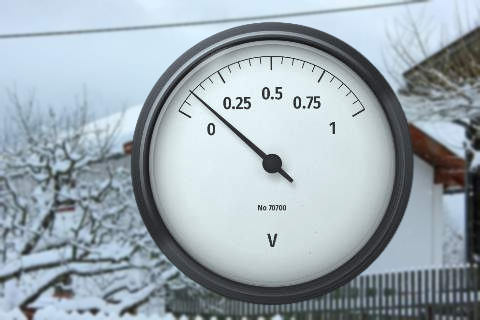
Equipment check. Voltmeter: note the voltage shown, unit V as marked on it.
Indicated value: 0.1 V
